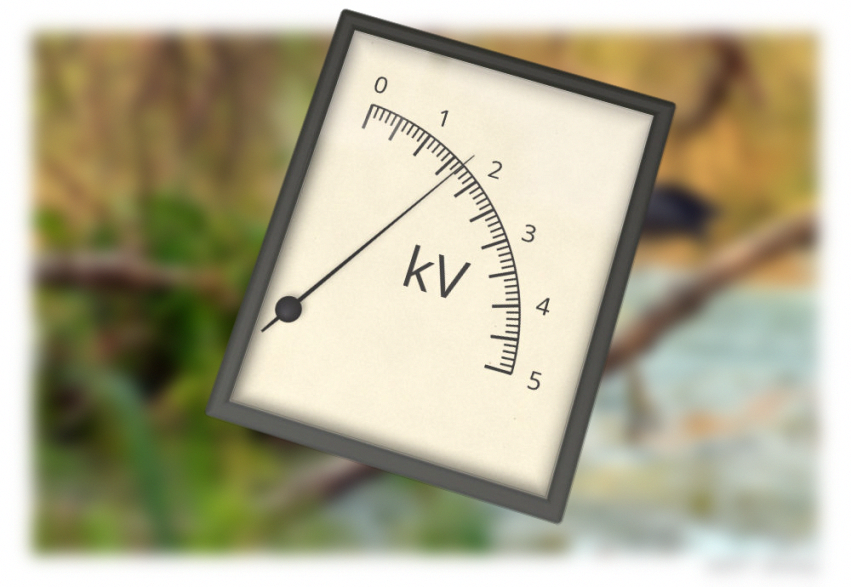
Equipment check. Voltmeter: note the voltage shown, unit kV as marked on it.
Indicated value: 1.7 kV
